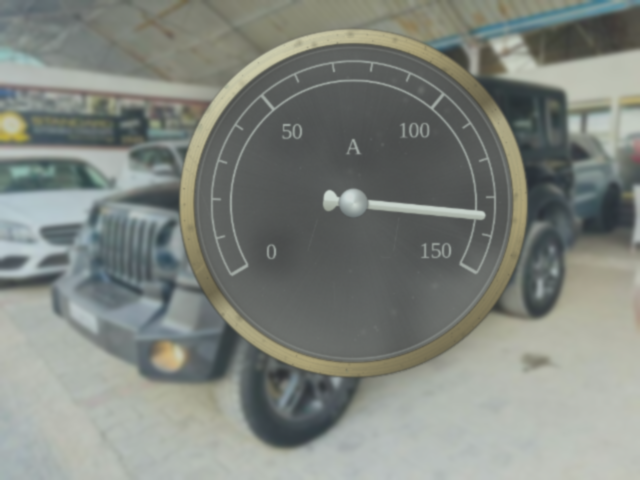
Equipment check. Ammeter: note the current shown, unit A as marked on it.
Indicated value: 135 A
